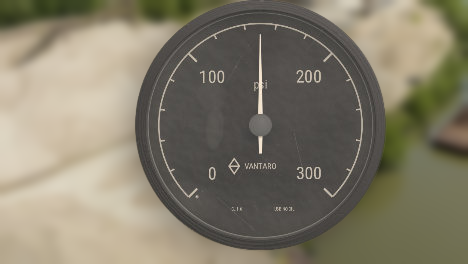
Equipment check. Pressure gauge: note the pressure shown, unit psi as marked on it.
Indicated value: 150 psi
